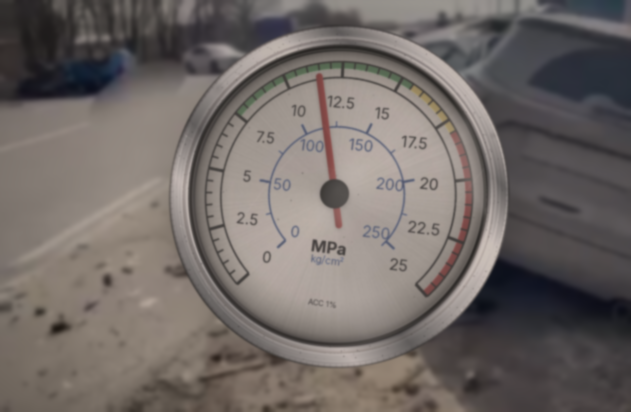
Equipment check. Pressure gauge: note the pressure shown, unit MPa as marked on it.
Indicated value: 11.5 MPa
